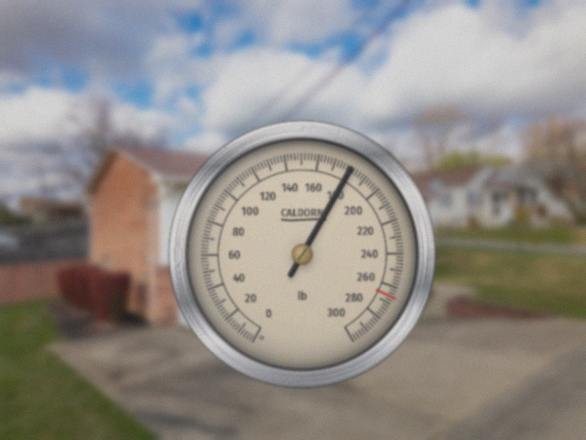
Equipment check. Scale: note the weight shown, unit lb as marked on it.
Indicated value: 180 lb
